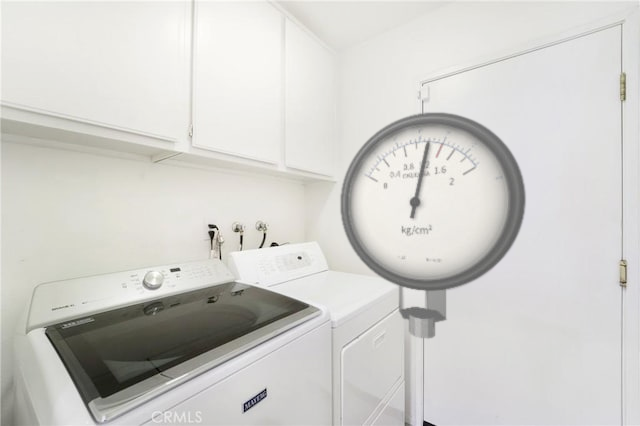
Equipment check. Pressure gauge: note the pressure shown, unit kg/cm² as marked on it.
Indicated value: 1.2 kg/cm²
